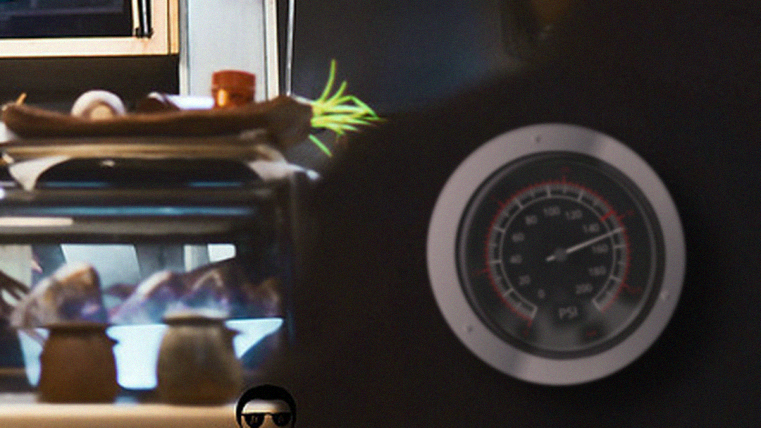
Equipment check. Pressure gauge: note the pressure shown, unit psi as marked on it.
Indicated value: 150 psi
